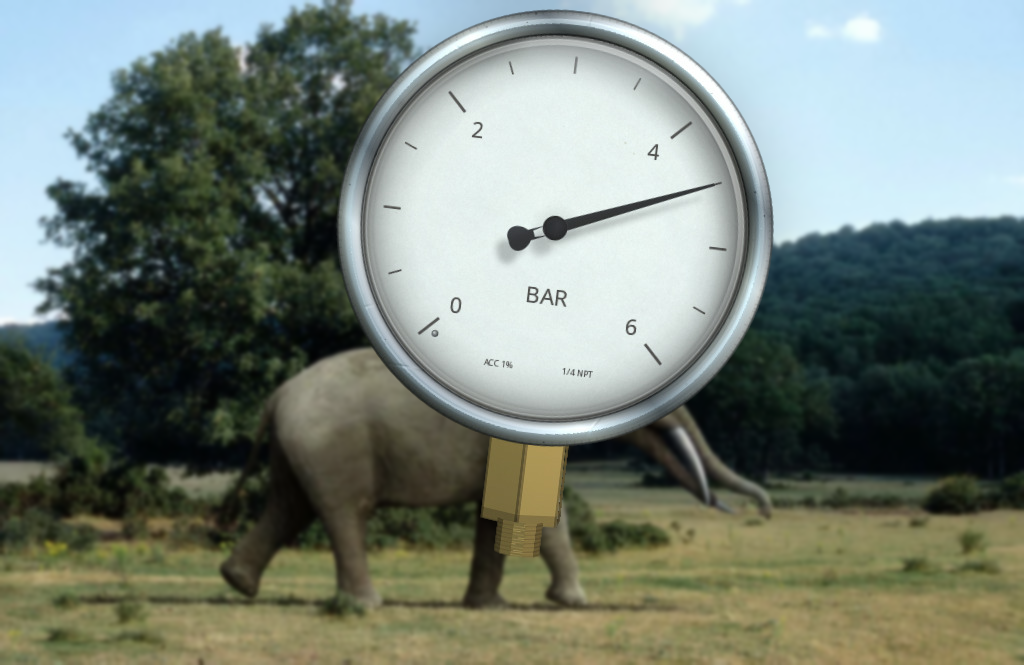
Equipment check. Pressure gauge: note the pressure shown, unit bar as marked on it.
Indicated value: 4.5 bar
